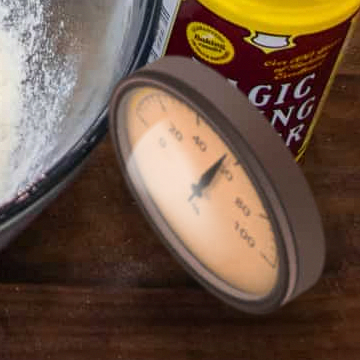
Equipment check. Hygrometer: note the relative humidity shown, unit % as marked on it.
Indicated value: 56 %
